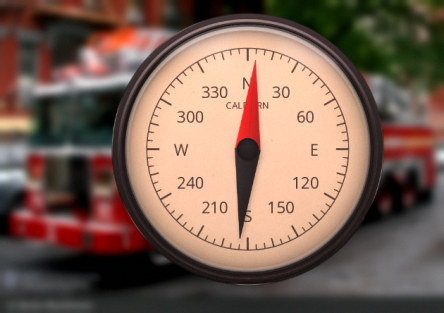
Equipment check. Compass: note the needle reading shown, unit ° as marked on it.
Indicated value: 5 °
